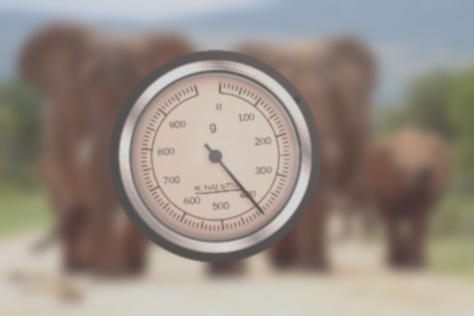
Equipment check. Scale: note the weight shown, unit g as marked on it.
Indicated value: 400 g
